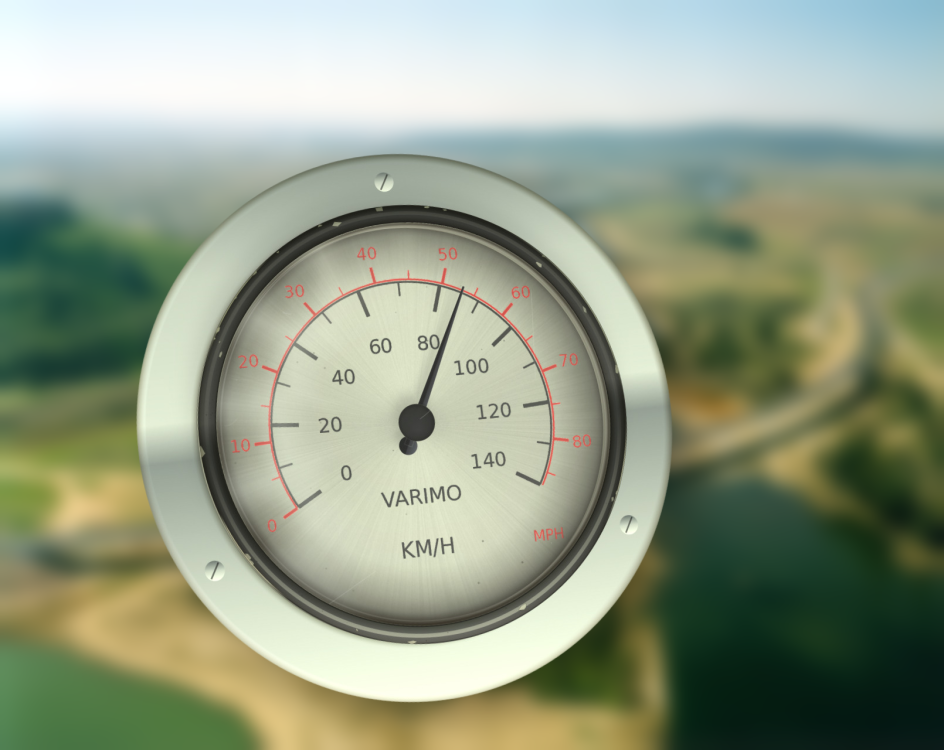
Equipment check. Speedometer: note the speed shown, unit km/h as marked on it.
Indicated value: 85 km/h
